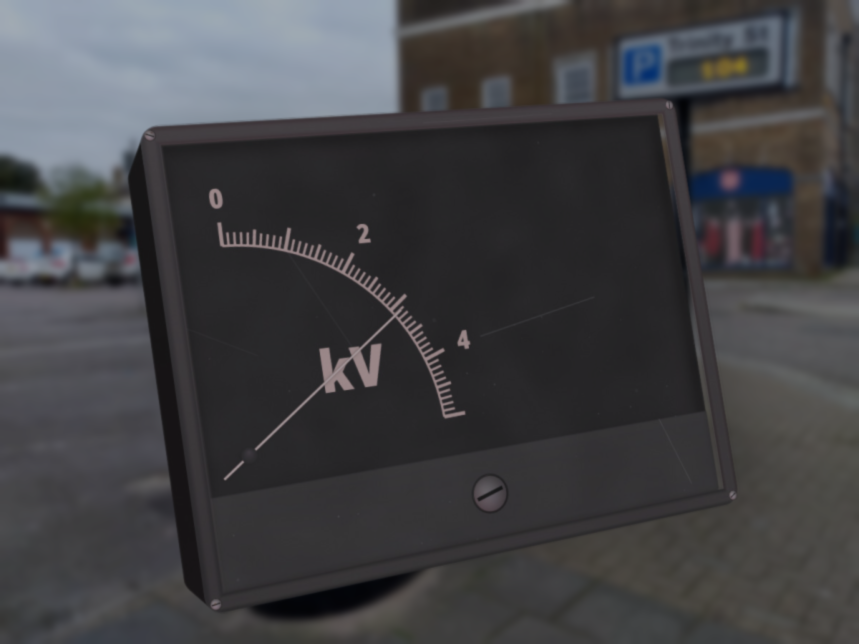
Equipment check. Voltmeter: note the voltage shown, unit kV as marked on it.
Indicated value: 3.1 kV
